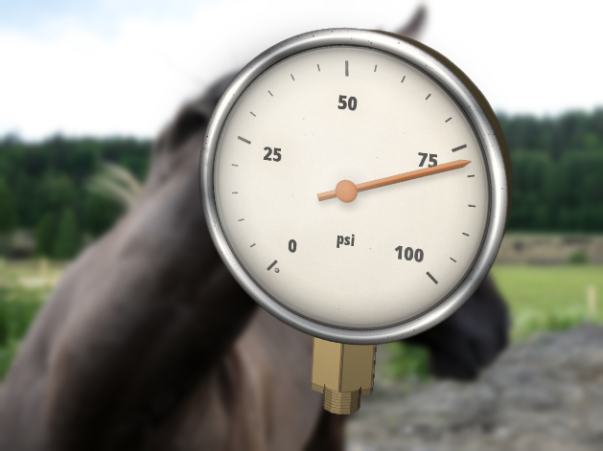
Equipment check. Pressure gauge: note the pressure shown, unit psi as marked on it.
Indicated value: 77.5 psi
